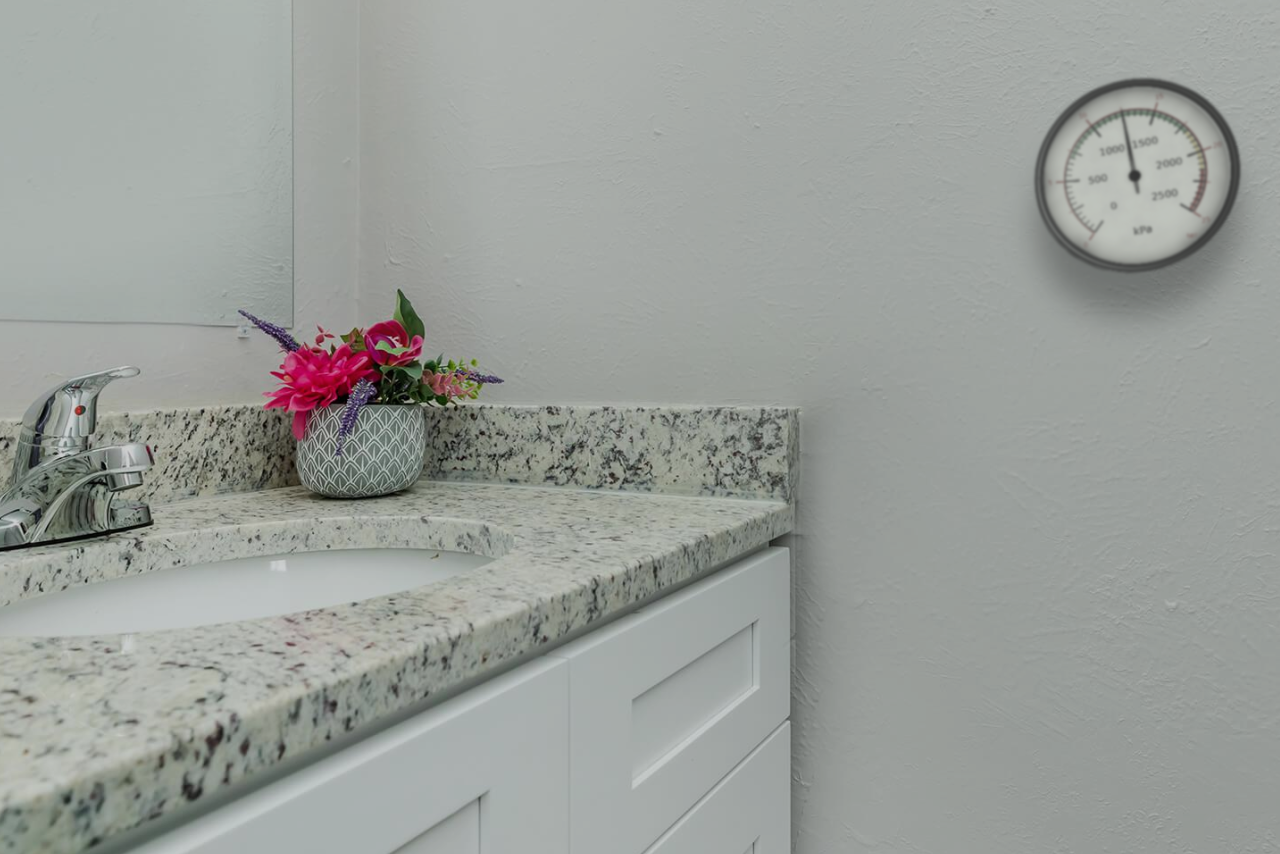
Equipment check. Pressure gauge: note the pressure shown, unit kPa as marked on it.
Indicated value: 1250 kPa
